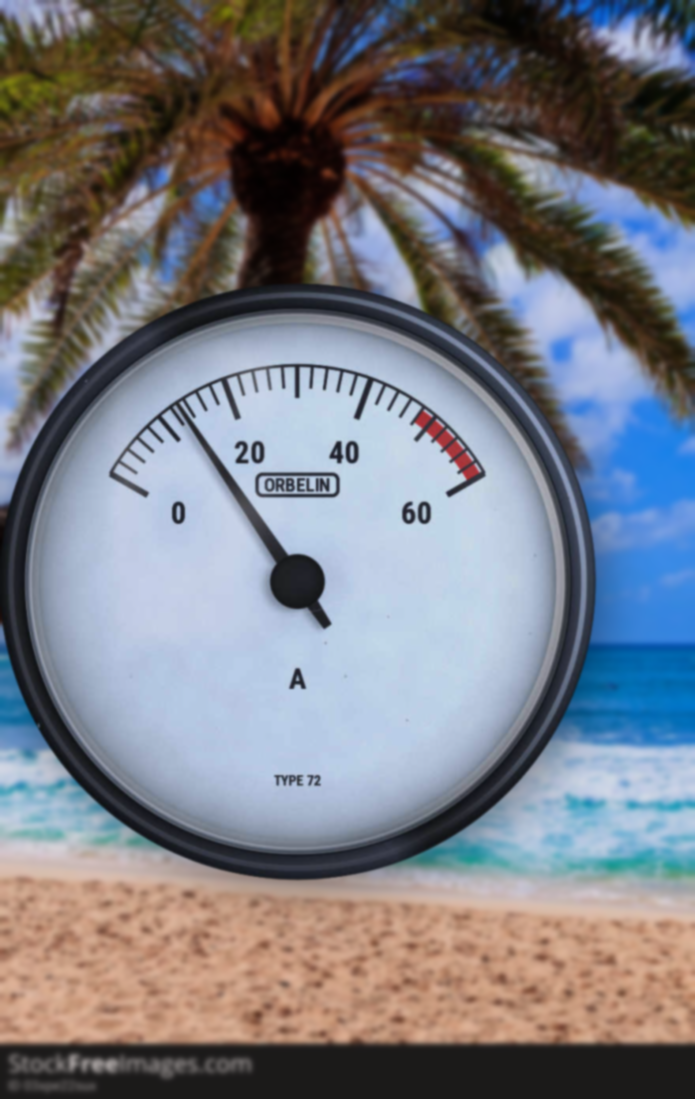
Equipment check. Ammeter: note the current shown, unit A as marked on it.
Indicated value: 13 A
